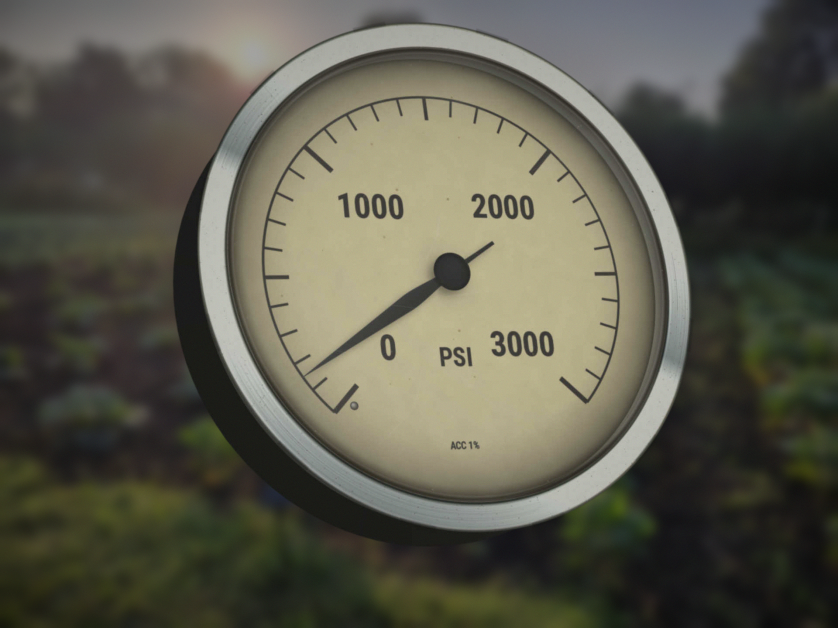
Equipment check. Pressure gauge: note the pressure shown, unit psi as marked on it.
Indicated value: 150 psi
